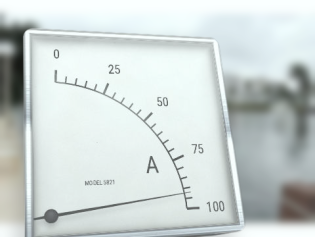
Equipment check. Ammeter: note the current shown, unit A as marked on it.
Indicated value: 92.5 A
